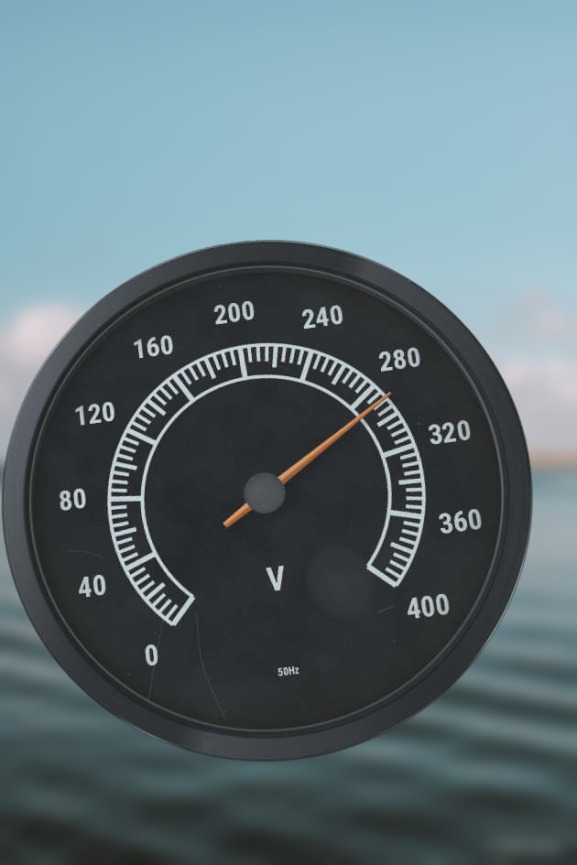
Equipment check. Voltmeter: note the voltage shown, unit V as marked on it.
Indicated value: 290 V
